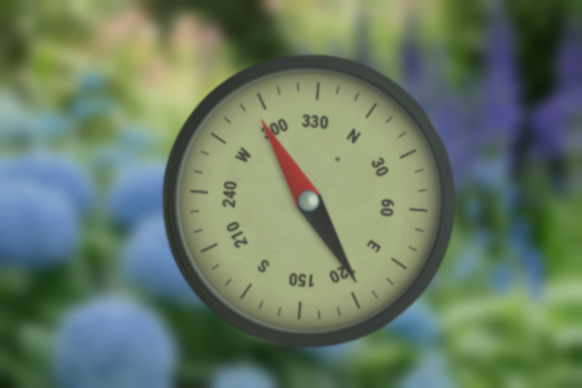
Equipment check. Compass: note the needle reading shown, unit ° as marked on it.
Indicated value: 295 °
